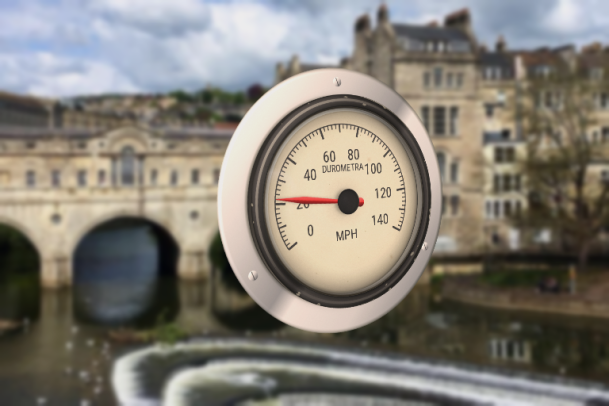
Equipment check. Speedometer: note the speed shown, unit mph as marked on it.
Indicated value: 22 mph
